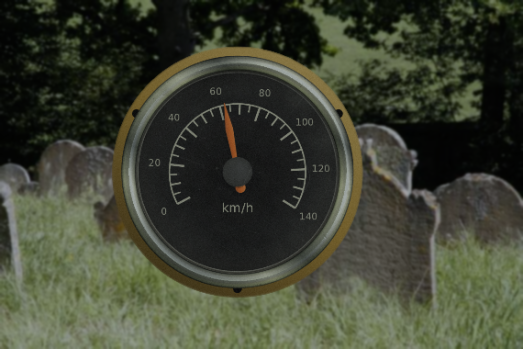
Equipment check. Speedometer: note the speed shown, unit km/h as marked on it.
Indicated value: 62.5 km/h
